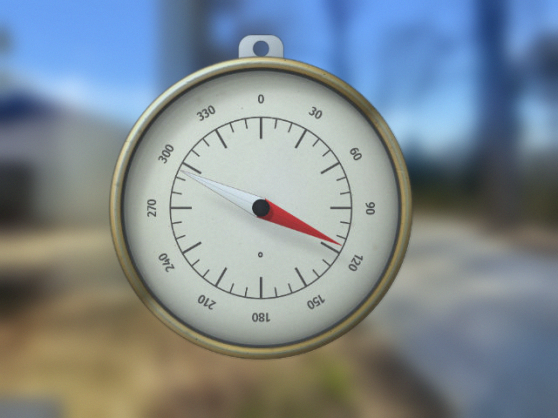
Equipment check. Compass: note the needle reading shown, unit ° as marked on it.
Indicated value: 115 °
